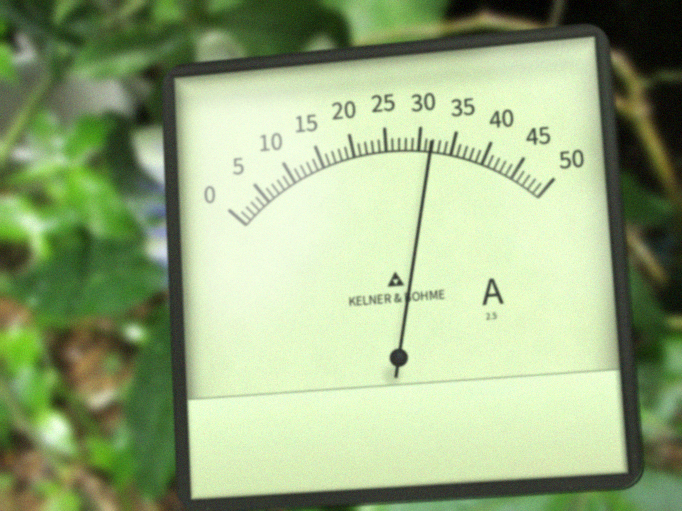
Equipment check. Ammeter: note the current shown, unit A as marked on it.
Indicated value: 32 A
